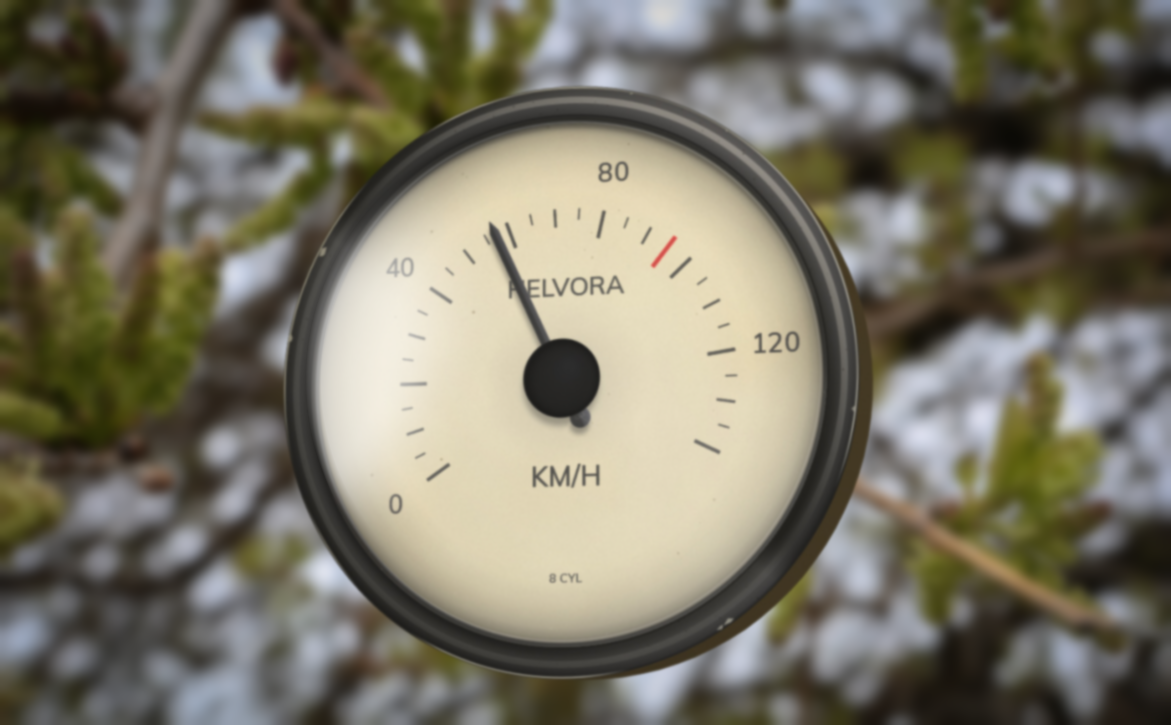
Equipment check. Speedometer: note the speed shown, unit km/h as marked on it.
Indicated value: 57.5 km/h
